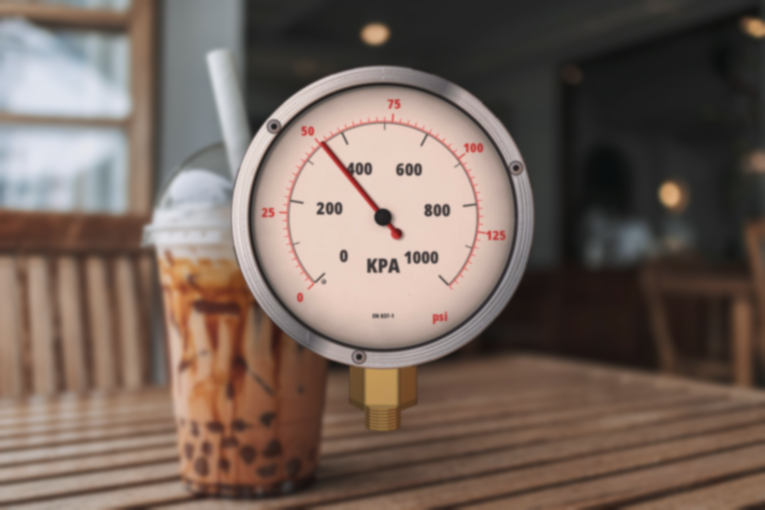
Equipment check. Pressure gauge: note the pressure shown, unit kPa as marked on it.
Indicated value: 350 kPa
